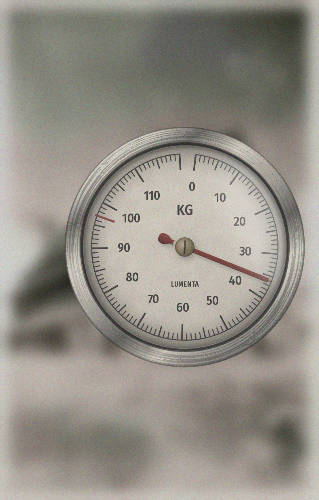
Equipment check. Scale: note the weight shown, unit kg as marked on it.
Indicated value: 36 kg
